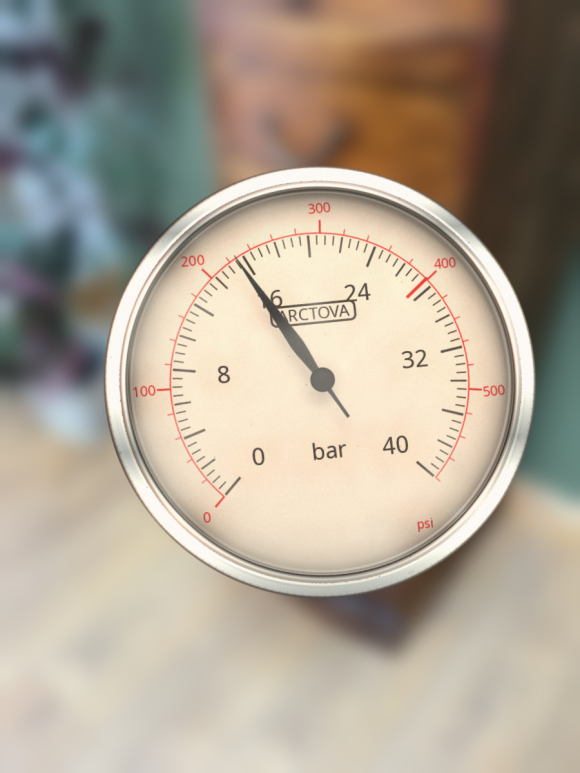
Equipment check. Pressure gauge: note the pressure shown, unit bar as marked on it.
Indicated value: 15.5 bar
